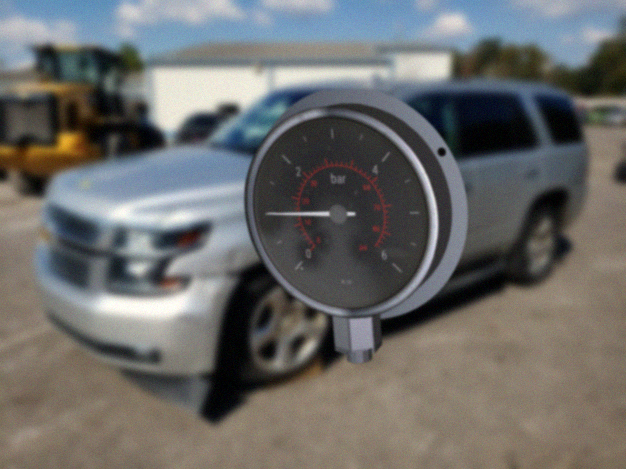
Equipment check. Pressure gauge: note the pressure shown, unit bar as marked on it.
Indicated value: 1 bar
